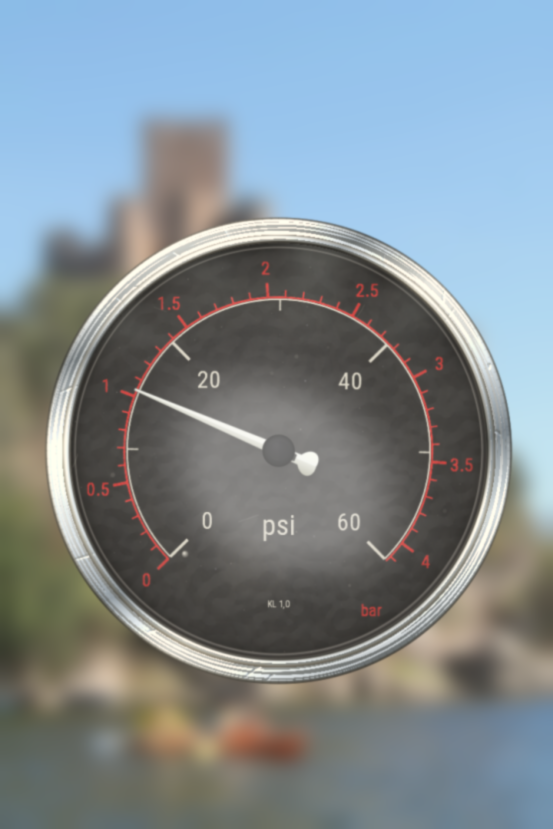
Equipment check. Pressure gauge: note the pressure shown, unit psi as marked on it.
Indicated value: 15 psi
